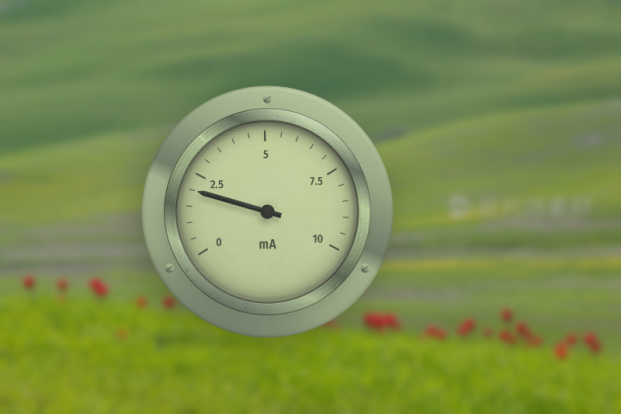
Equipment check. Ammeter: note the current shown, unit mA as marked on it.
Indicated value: 2 mA
